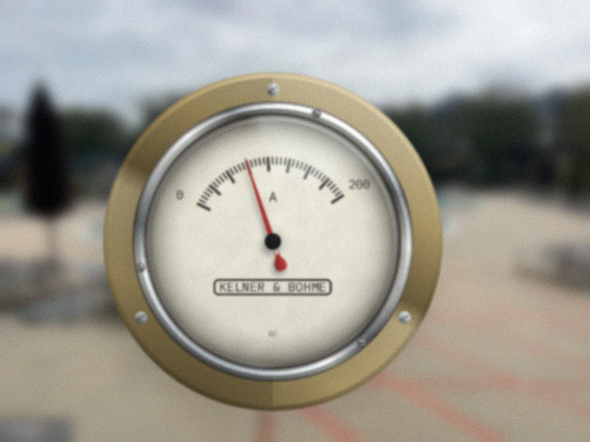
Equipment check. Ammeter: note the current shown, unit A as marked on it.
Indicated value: 75 A
